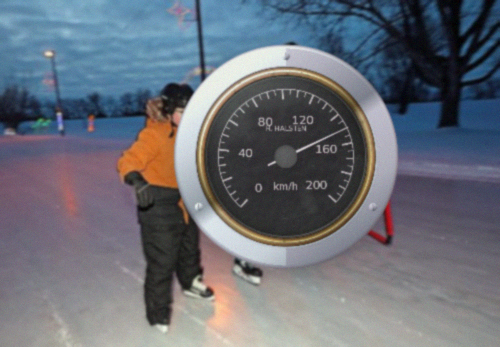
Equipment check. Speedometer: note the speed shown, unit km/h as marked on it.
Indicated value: 150 km/h
